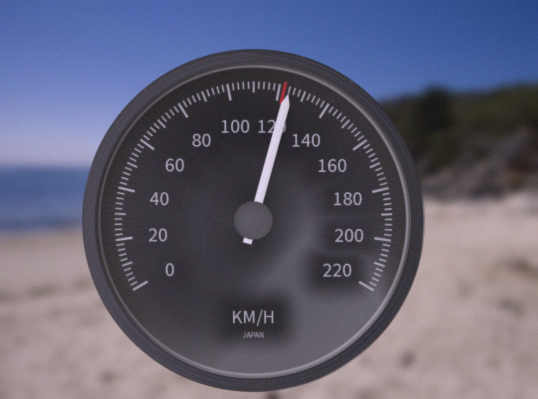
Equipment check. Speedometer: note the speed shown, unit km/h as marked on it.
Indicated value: 124 km/h
